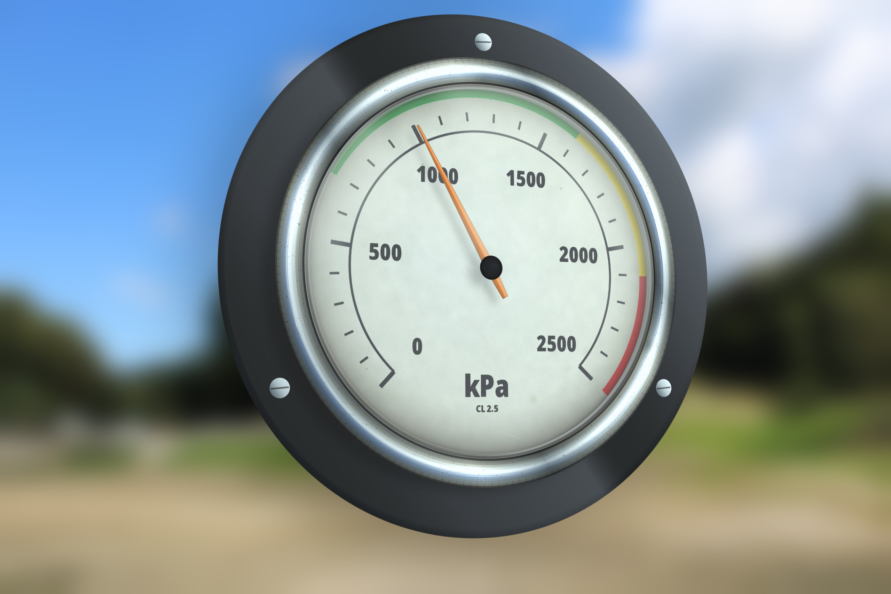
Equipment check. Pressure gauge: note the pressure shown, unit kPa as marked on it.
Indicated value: 1000 kPa
